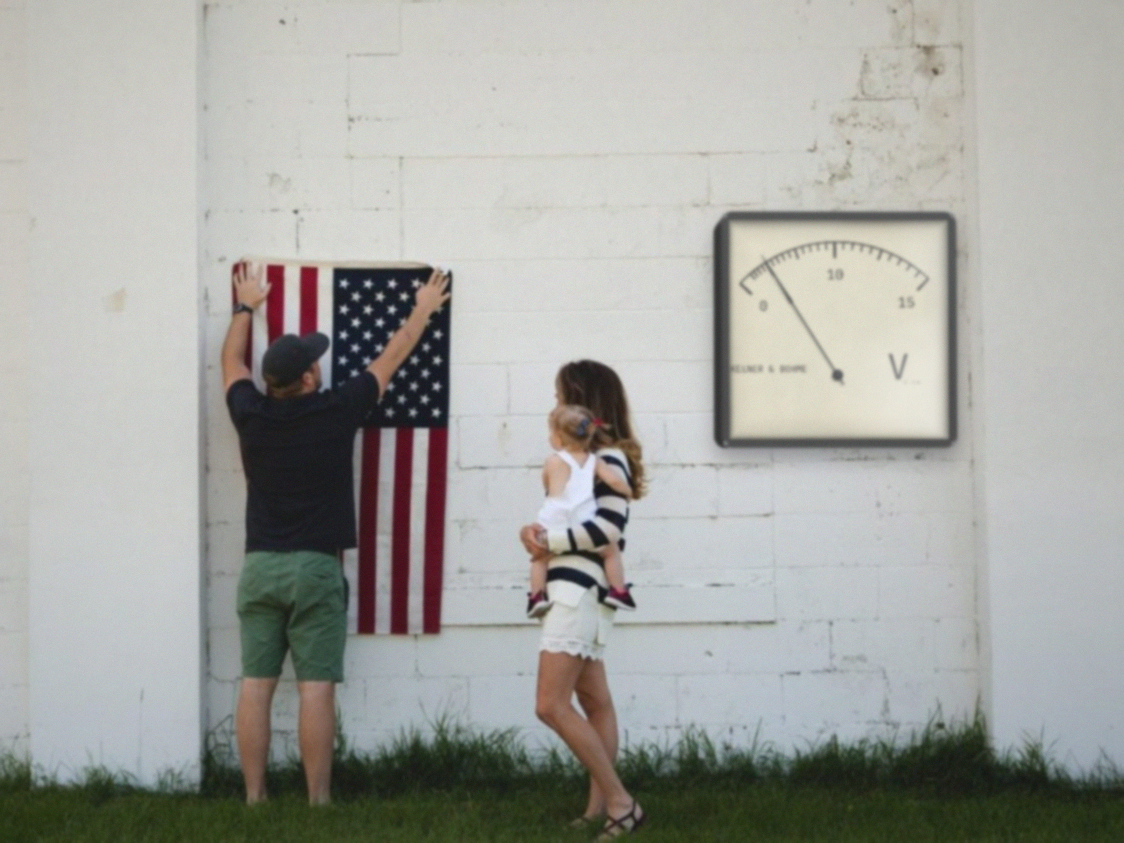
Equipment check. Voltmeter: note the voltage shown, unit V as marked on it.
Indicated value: 5 V
